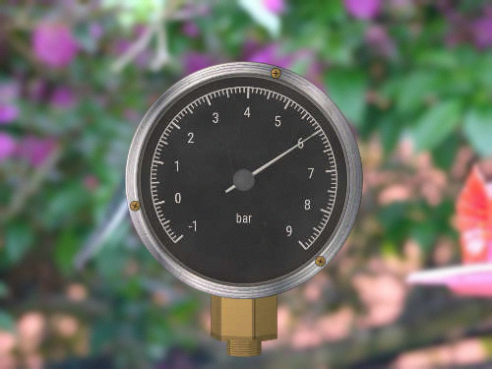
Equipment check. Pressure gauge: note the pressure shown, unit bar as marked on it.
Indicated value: 6 bar
